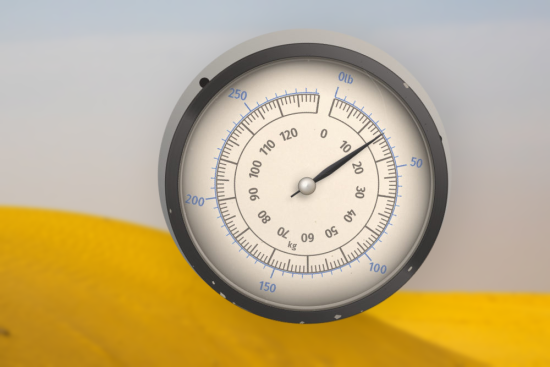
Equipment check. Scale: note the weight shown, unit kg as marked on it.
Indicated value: 14 kg
